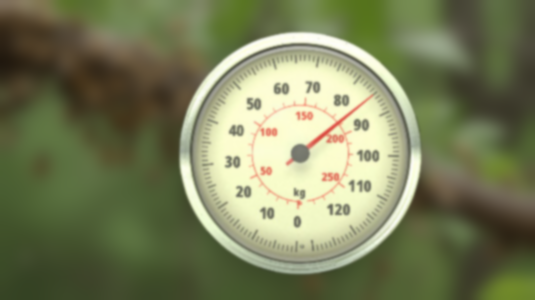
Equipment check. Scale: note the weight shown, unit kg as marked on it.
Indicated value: 85 kg
